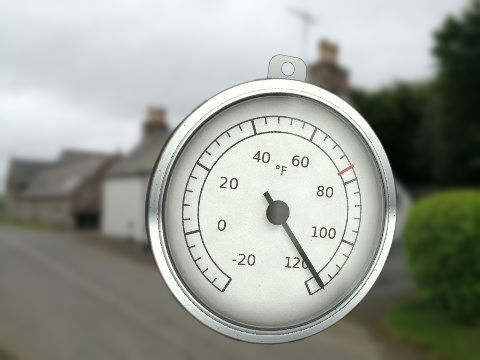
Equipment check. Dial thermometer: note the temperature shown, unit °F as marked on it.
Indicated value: 116 °F
